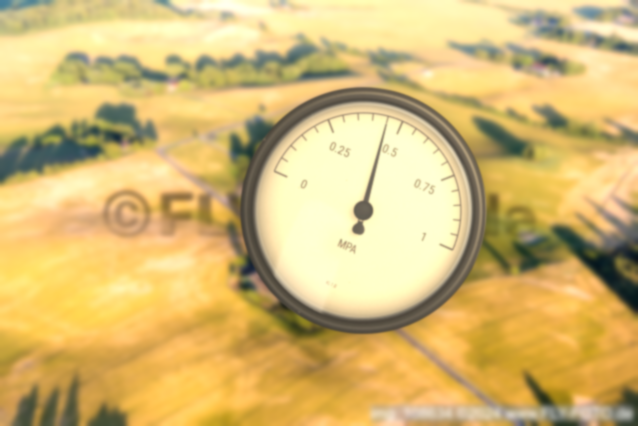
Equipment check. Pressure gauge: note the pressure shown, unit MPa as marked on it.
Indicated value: 0.45 MPa
